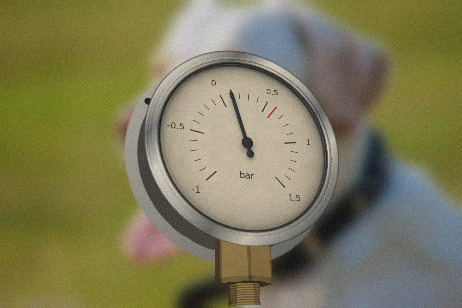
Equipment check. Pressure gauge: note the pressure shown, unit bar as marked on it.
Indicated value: 0.1 bar
